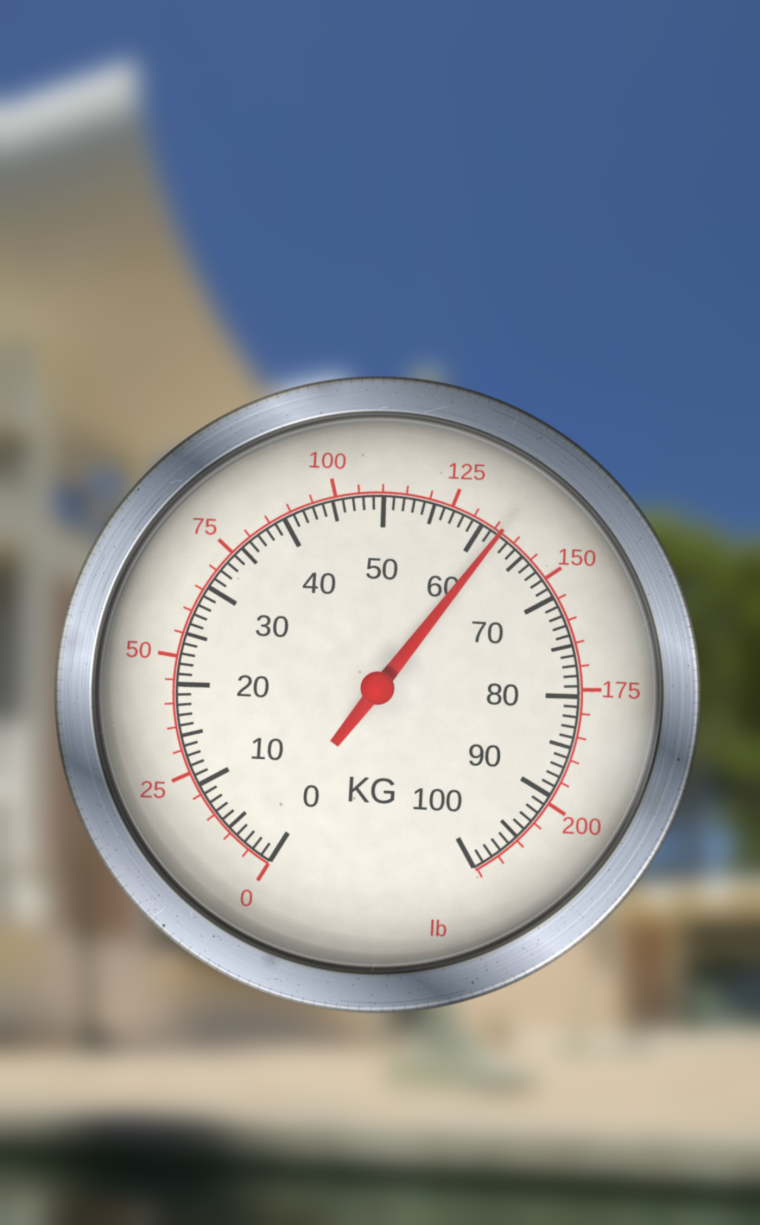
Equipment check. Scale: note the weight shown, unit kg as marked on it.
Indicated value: 62 kg
